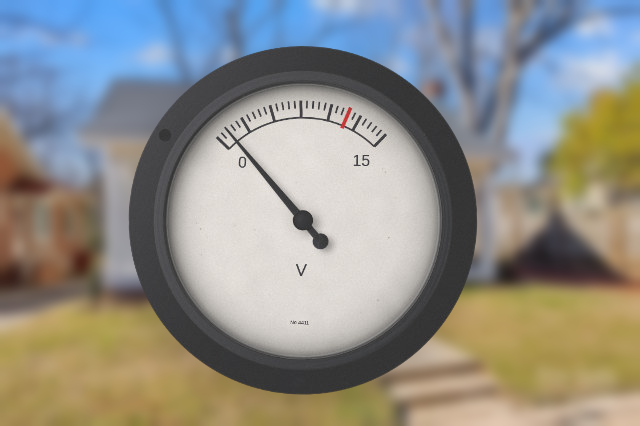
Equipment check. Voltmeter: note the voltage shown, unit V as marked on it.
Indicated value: 1 V
